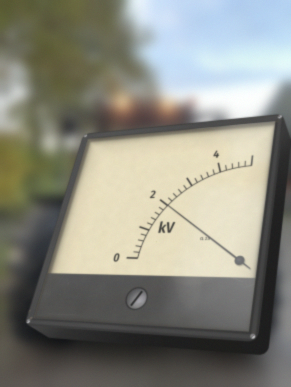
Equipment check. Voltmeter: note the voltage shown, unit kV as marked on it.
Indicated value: 2 kV
